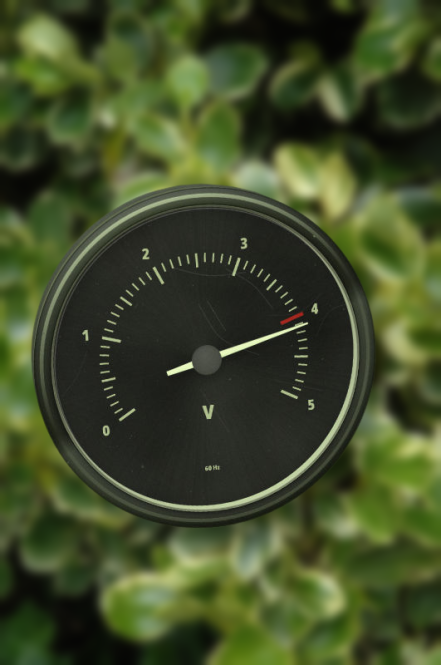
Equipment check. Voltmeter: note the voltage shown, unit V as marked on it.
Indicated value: 4.1 V
